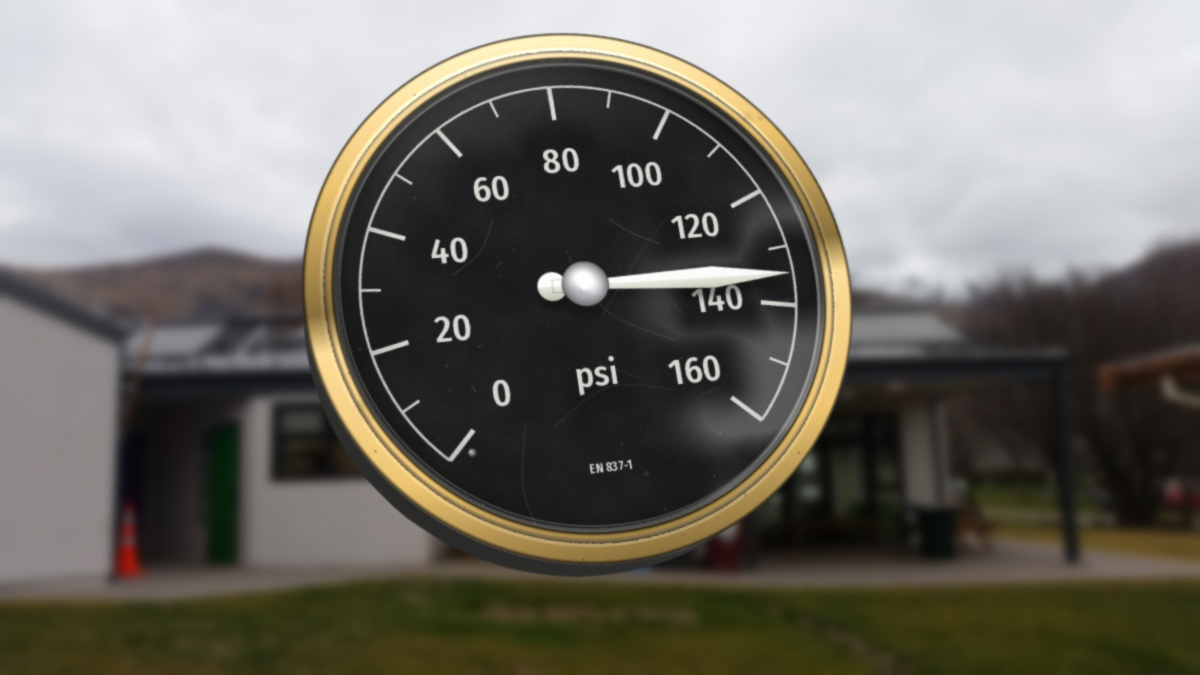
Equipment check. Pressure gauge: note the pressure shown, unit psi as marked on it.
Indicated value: 135 psi
